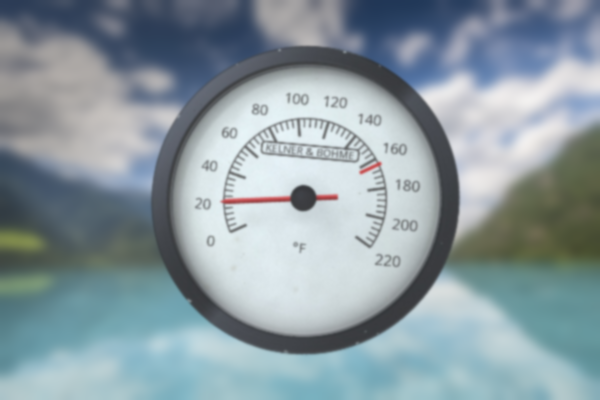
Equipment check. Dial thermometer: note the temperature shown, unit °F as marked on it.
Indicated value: 20 °F
